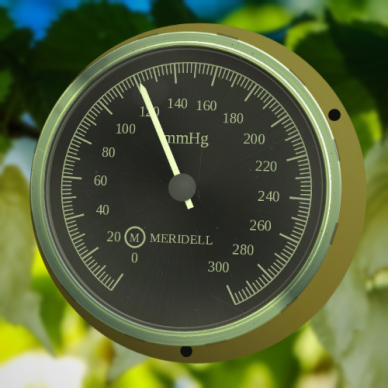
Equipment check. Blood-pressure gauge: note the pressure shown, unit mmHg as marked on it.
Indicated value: 122 mmHg
